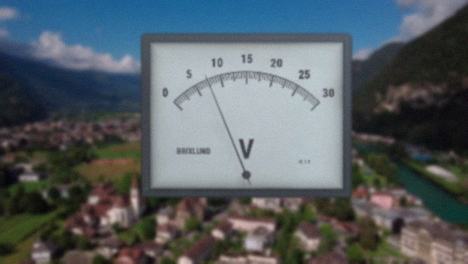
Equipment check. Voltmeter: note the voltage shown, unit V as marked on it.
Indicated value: 7.5 V
